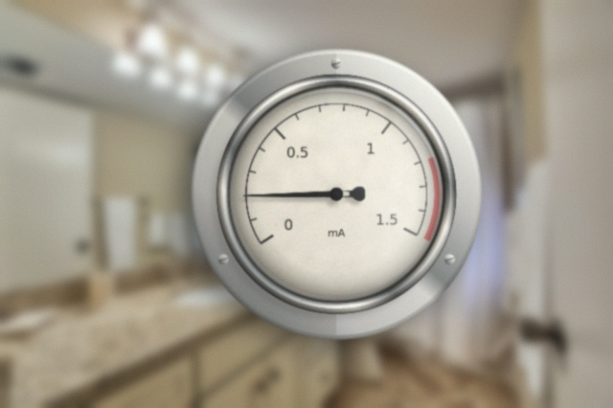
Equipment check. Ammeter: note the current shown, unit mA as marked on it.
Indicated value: 0.2 mA
